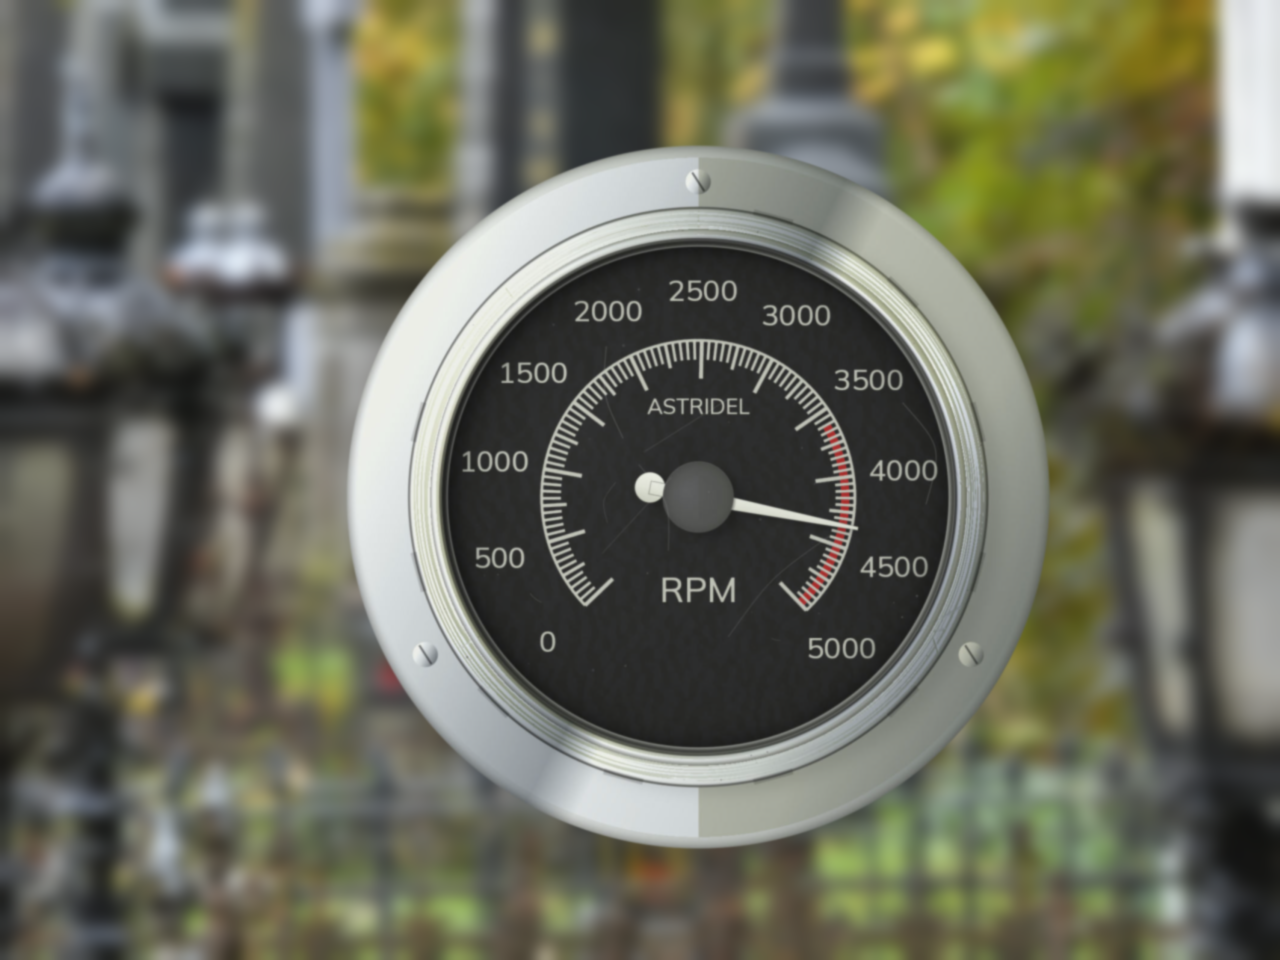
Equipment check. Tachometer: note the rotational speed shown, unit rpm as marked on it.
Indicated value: 4350 rpm
